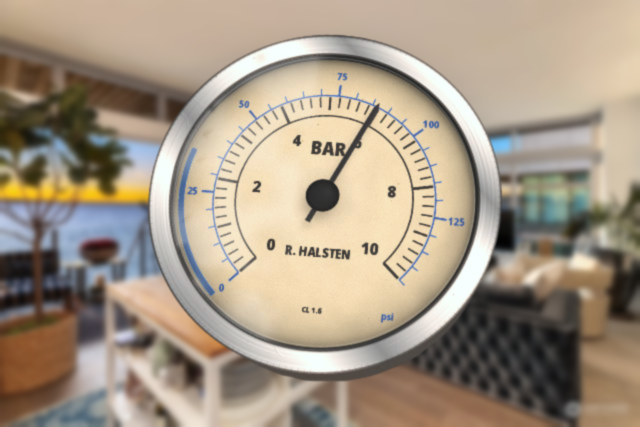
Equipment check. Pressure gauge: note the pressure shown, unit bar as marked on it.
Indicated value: 6 bar
